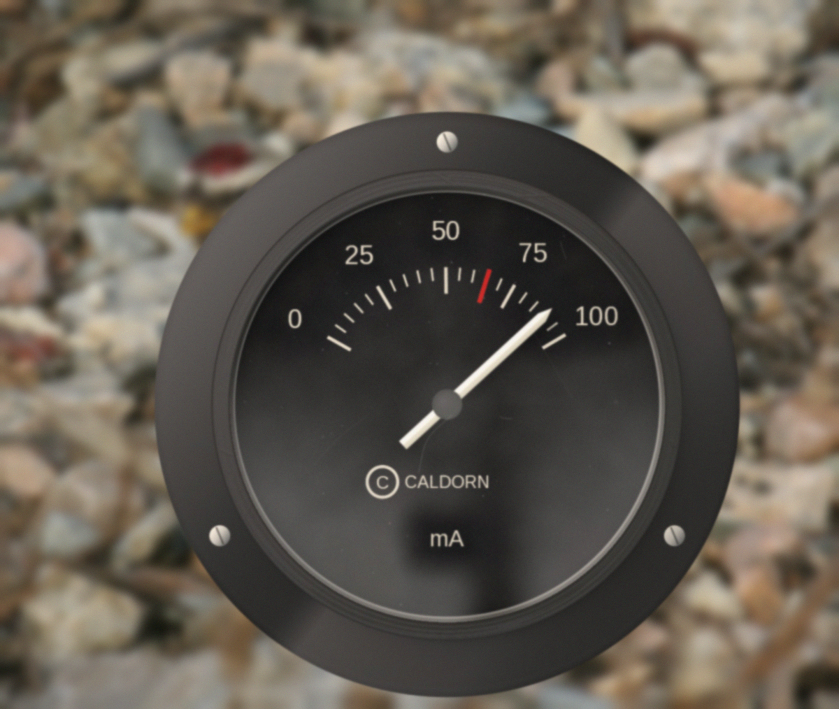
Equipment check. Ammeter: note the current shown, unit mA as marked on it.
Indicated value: 90 mA
